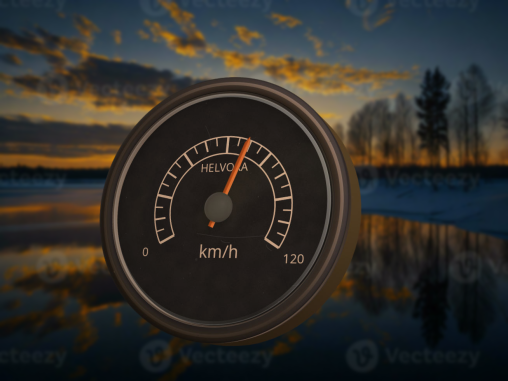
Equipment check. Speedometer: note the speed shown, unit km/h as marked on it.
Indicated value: 70 km/h
